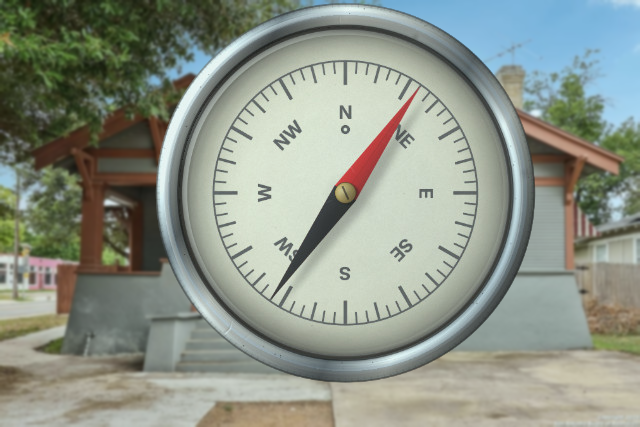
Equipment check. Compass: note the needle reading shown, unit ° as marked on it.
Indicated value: 35 °
